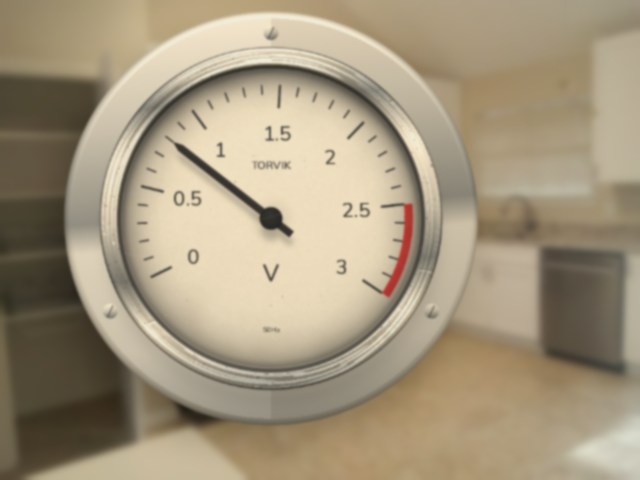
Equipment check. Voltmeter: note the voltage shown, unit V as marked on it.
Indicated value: 0.8 V
